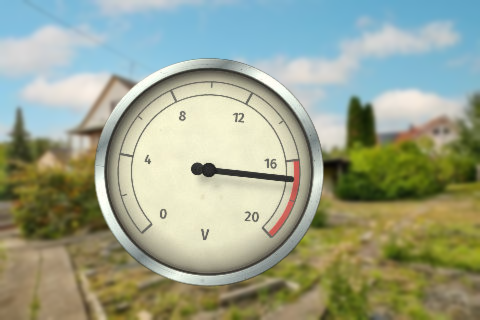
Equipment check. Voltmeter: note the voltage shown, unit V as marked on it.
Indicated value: 17 V
